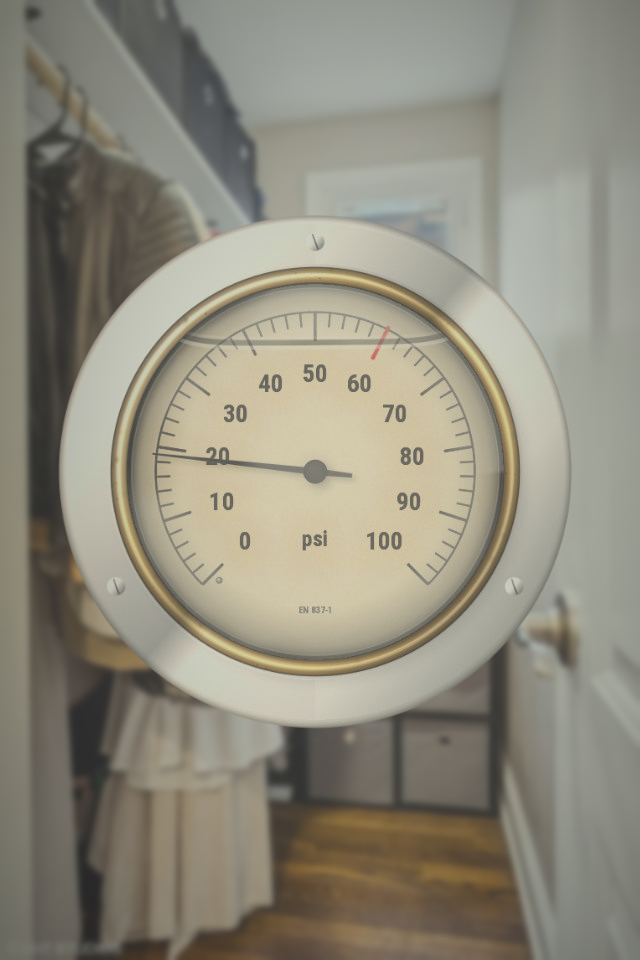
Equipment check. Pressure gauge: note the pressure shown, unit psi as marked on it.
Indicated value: 19 psi
